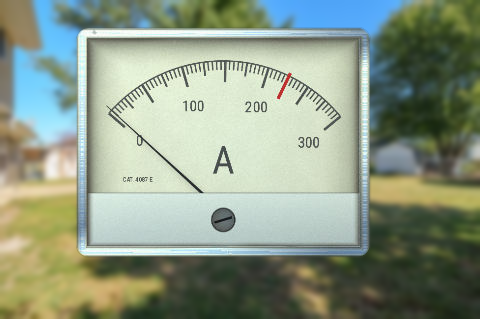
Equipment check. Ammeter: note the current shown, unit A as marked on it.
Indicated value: 5 A
